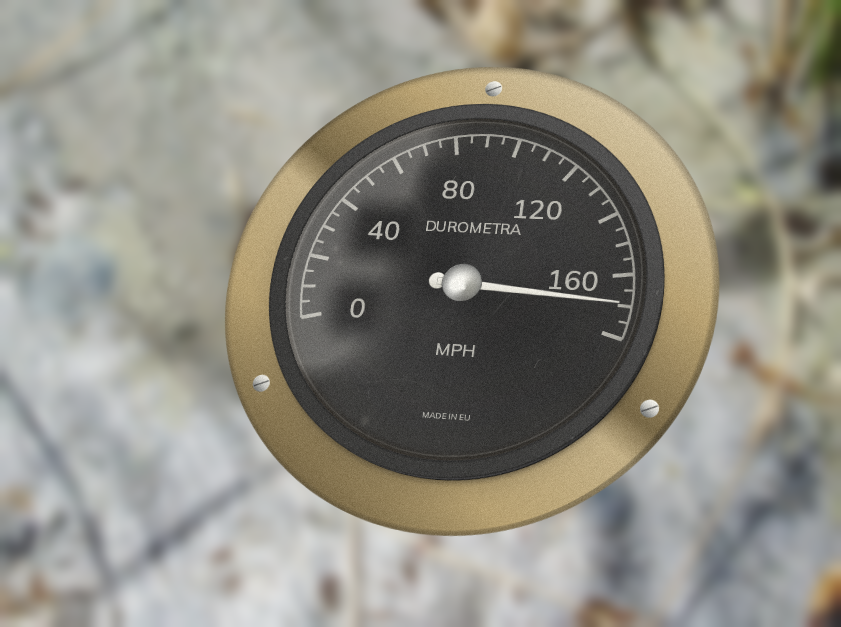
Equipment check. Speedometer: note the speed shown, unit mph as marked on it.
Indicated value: 170 mph
